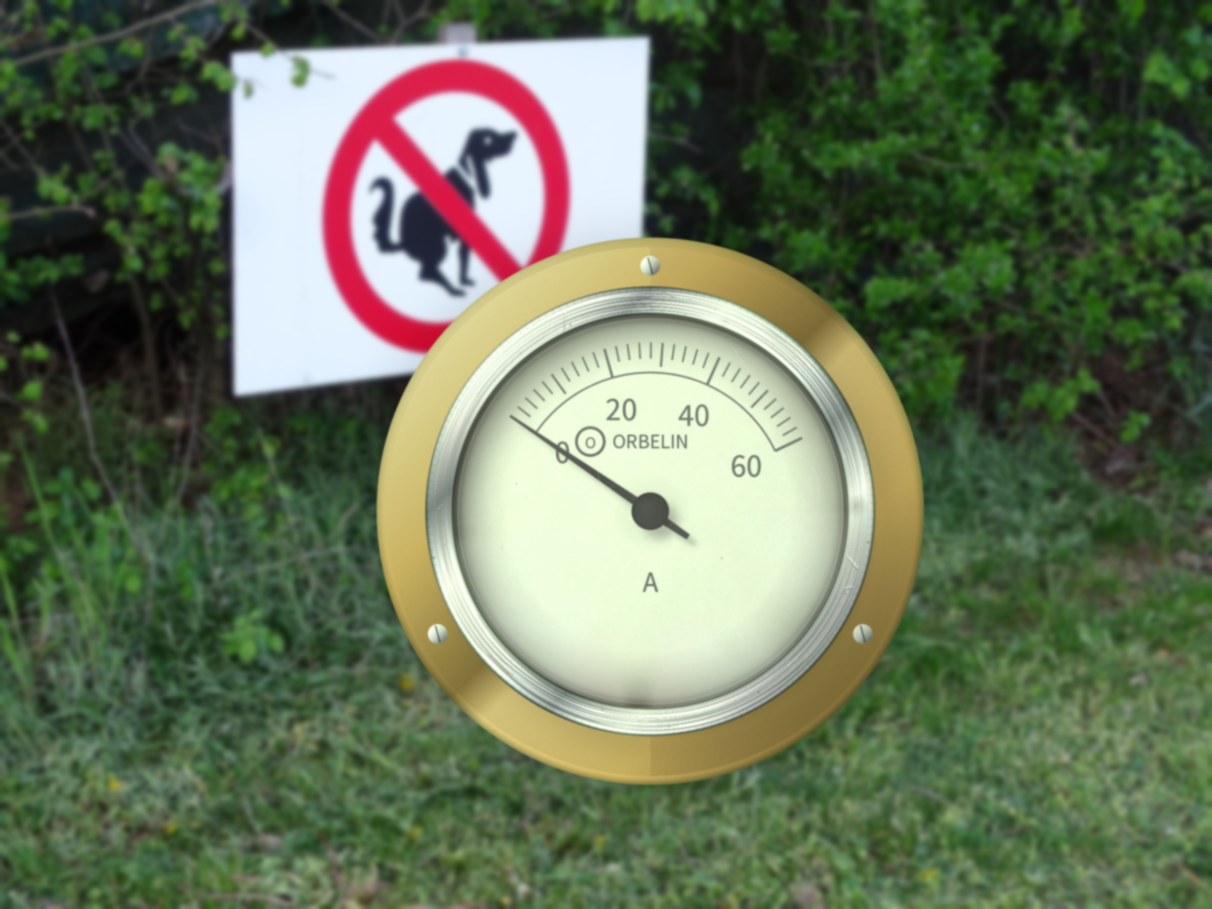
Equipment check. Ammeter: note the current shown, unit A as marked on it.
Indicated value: 0 A
